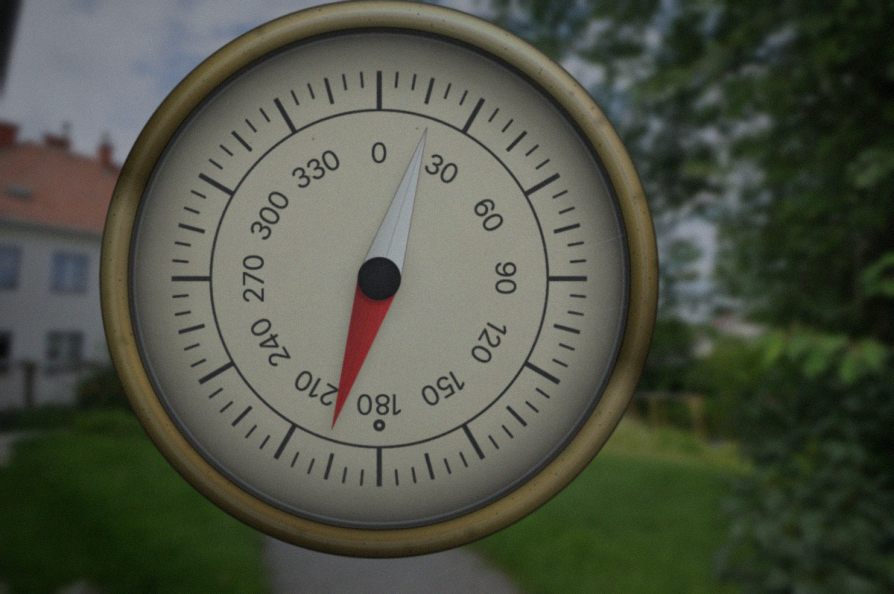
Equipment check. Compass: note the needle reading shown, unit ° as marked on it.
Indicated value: 197.5 °
